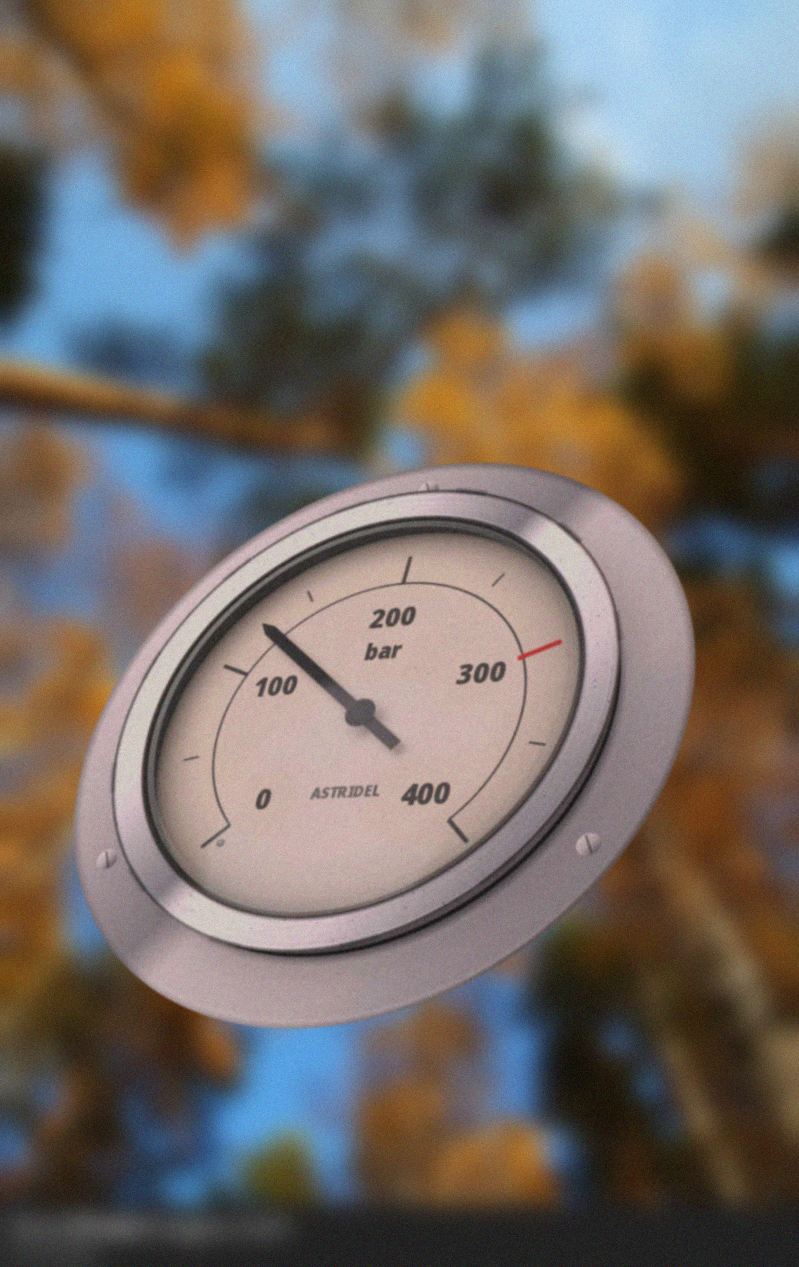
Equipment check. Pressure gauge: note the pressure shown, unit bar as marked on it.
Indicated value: 125 bar
